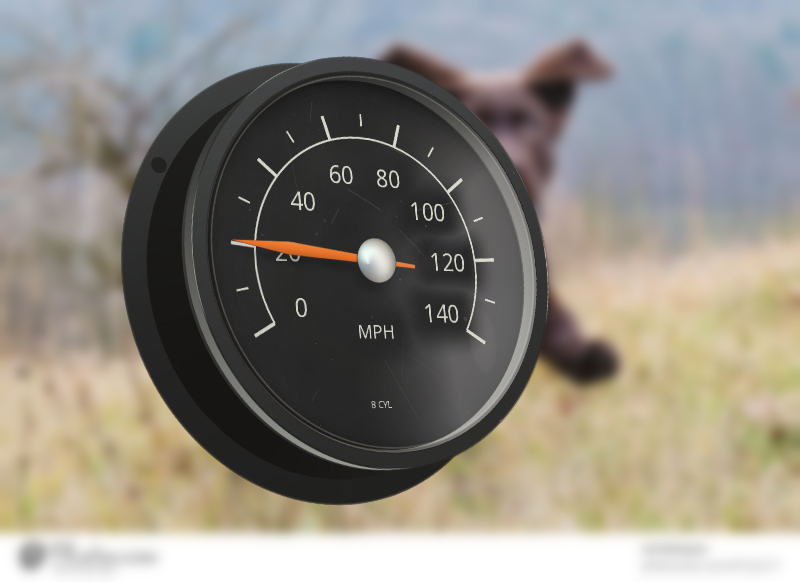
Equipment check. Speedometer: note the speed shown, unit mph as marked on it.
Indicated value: 20 mph
